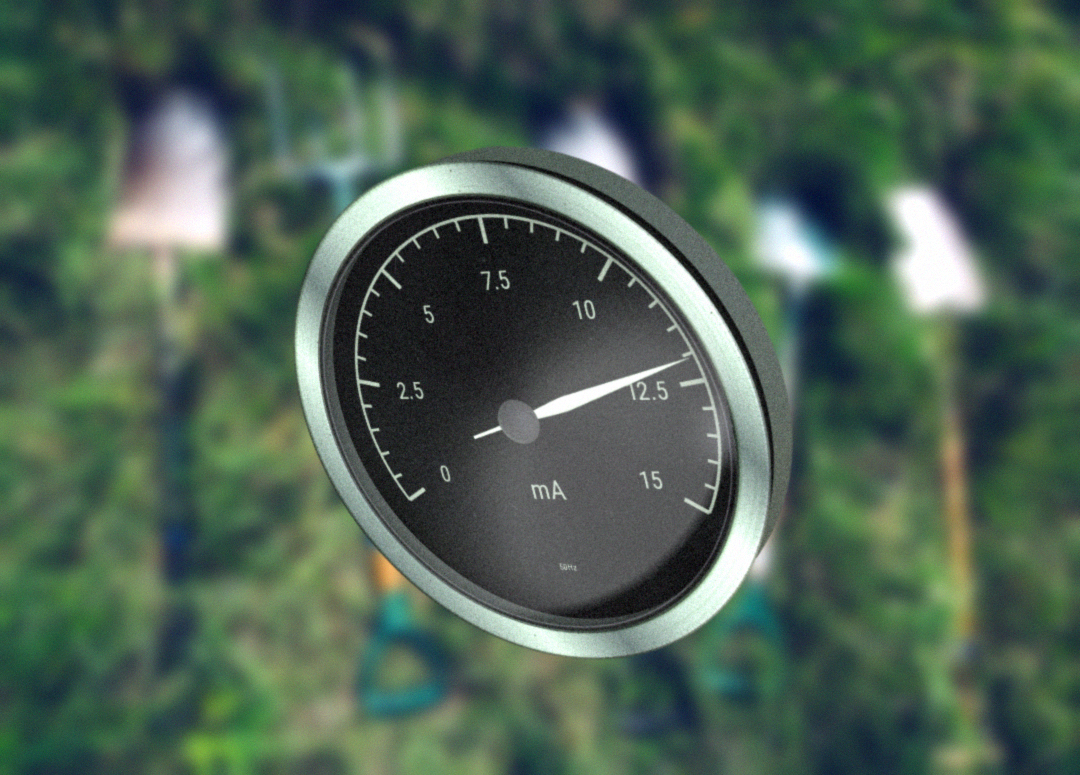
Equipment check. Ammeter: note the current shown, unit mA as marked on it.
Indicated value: 12 mA
